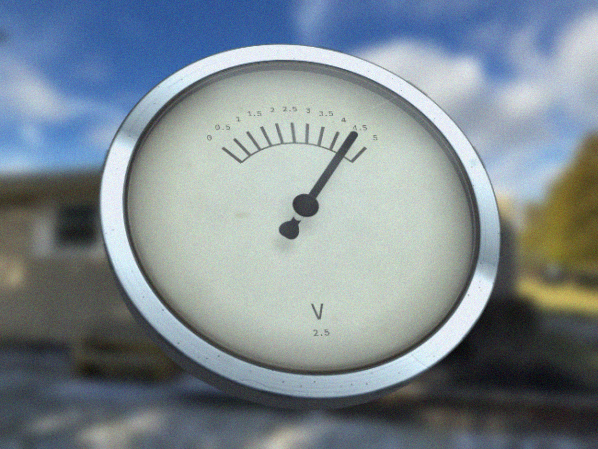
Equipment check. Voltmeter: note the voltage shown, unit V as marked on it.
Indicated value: 4.5 V
